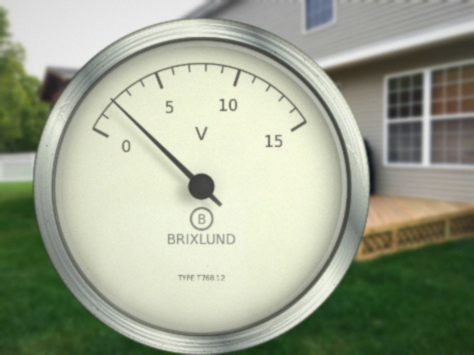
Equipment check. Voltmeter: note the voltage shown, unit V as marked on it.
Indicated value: 2 V
